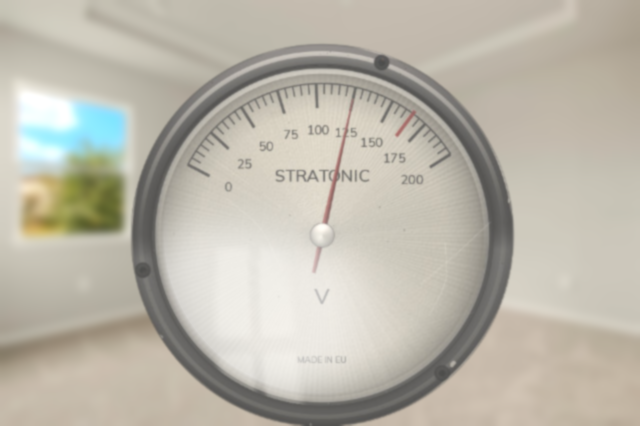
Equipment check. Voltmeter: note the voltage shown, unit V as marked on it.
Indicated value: 125 V
